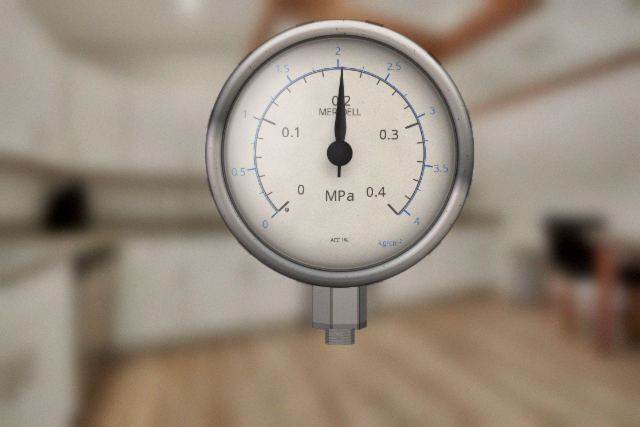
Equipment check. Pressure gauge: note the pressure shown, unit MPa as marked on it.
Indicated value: 0.2 MPa
